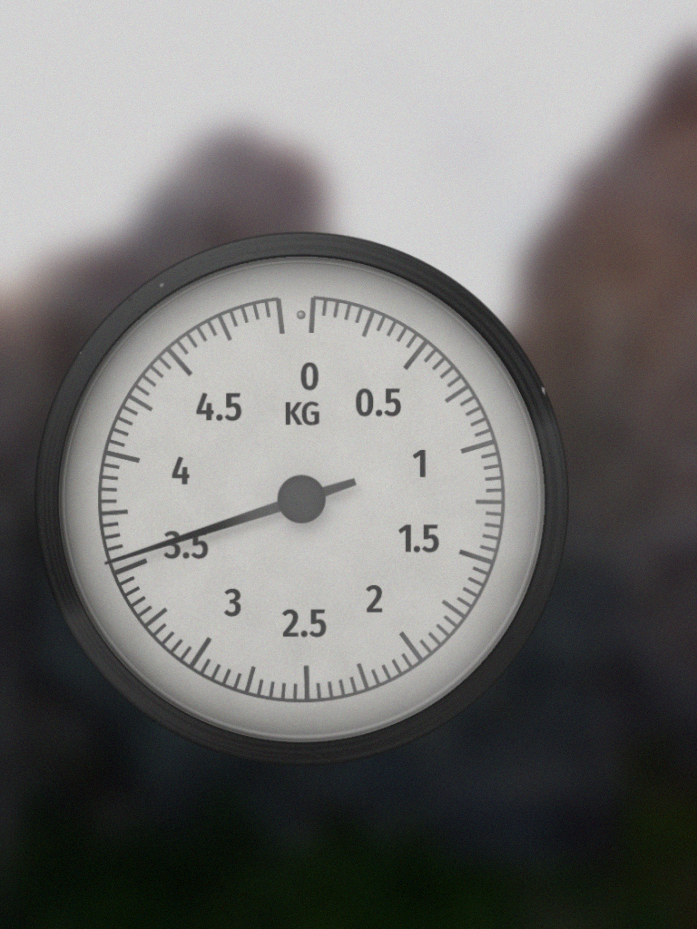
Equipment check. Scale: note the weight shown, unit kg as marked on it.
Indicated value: 3.55 kg
